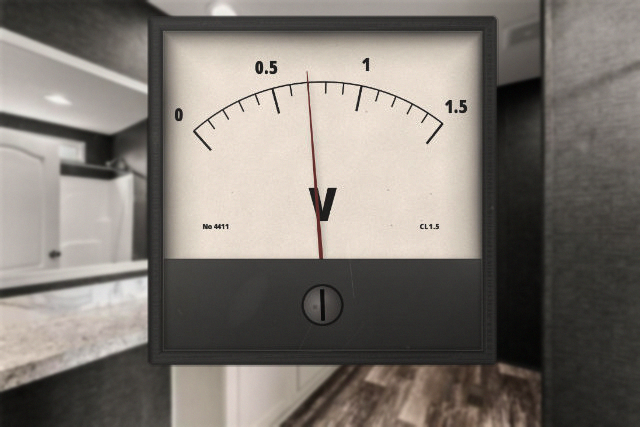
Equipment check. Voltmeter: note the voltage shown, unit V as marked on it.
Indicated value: 0.7 V
